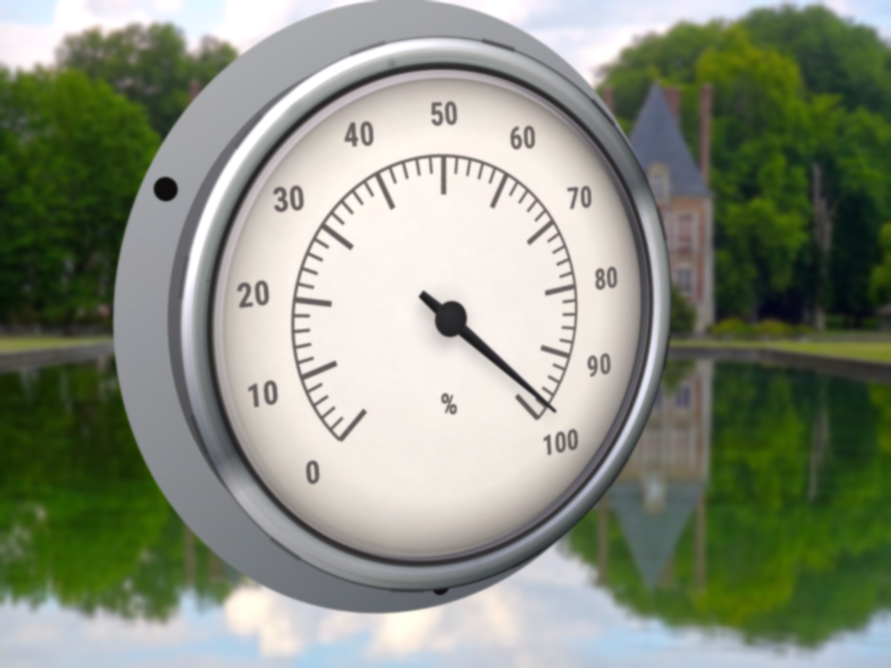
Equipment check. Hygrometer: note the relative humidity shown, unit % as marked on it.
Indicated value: 98 %
